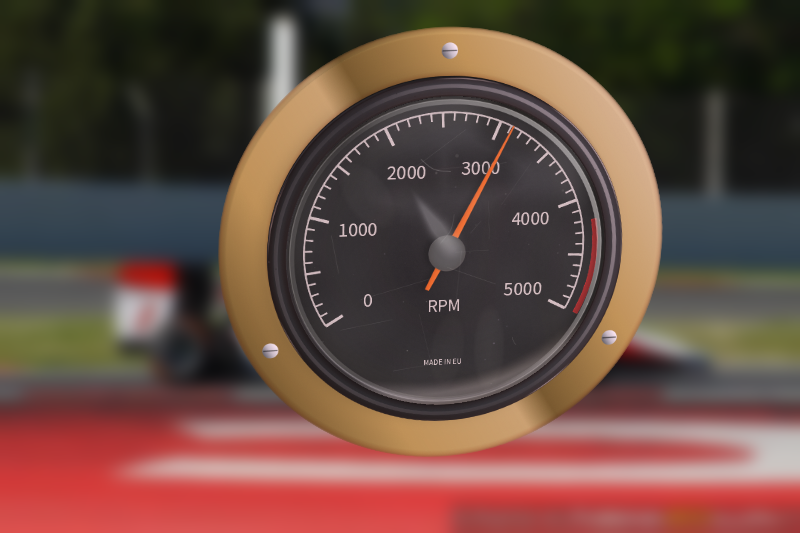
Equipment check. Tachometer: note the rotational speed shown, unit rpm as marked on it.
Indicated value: 3100 rpm
